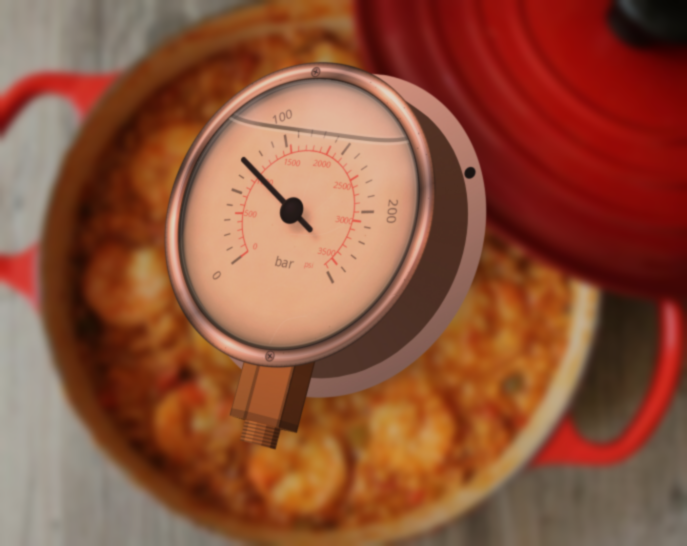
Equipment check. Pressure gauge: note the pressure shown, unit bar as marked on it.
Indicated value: 70 bar
